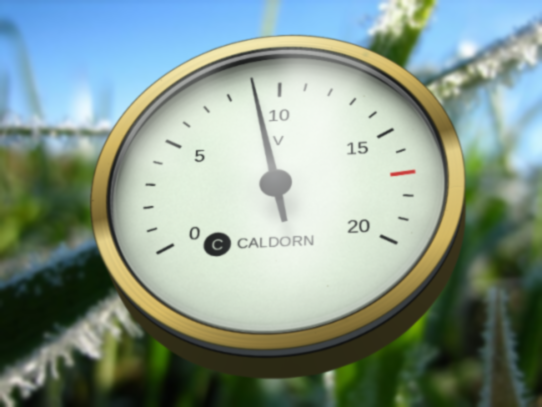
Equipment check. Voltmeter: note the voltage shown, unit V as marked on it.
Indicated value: 9 V
